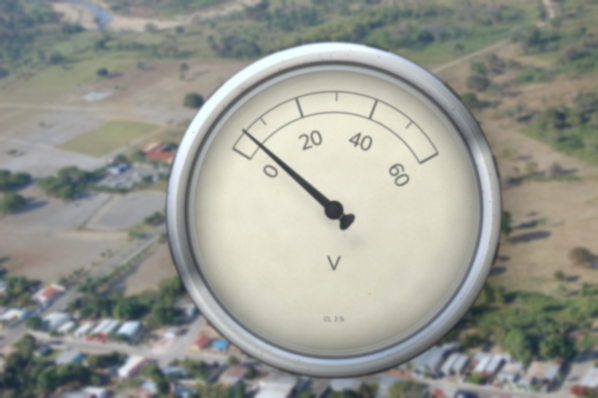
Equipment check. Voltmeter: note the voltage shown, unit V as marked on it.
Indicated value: 5 V
